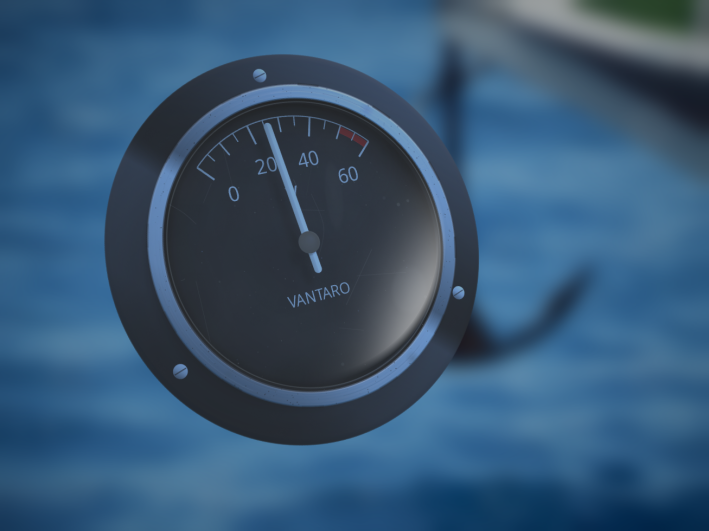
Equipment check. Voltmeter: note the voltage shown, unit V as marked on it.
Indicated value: 25 V
